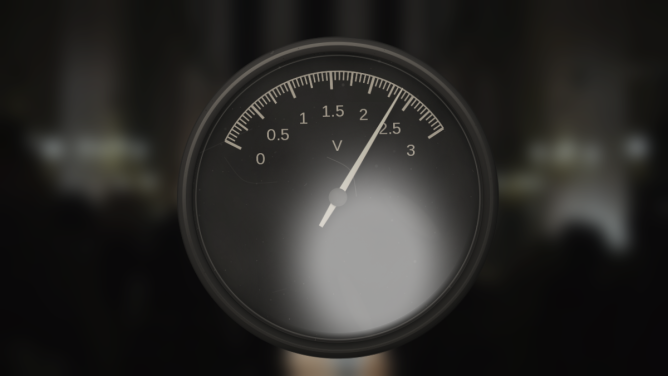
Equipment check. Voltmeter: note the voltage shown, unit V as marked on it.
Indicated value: 2.35 V
